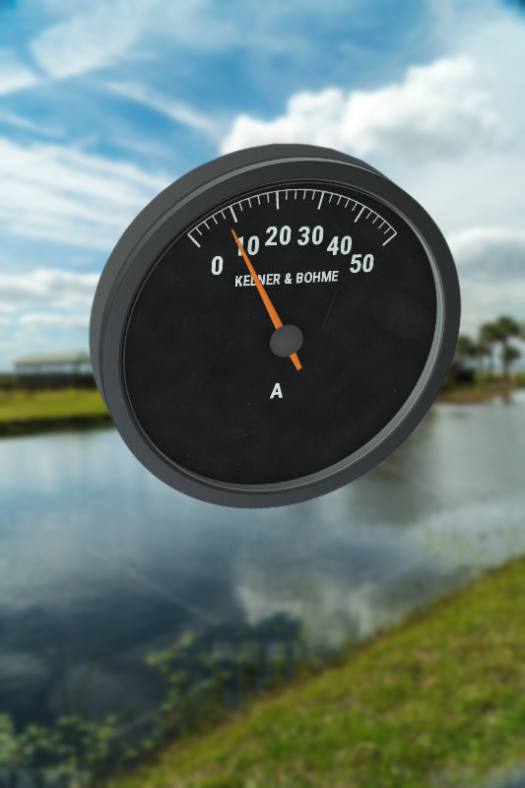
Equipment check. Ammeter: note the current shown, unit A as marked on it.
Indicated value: 8 A
